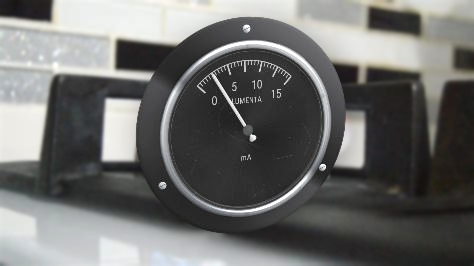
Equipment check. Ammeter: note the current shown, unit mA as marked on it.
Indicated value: 2.5 mA
